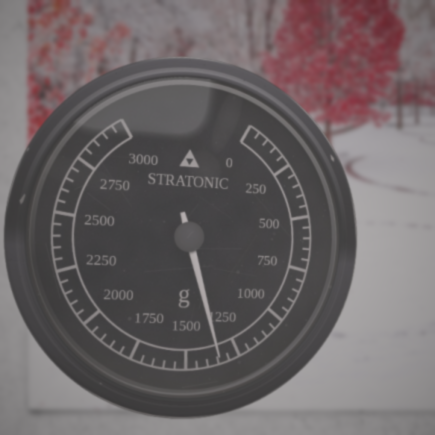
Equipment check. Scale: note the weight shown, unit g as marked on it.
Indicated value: 1350 g
